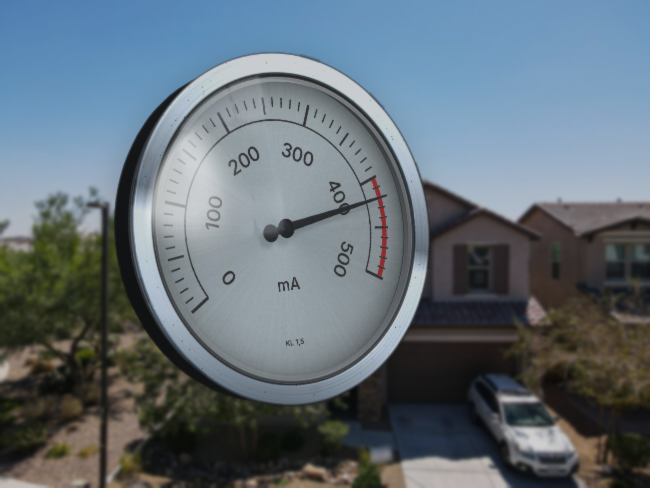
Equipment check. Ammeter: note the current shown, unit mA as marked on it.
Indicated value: 420 mA
